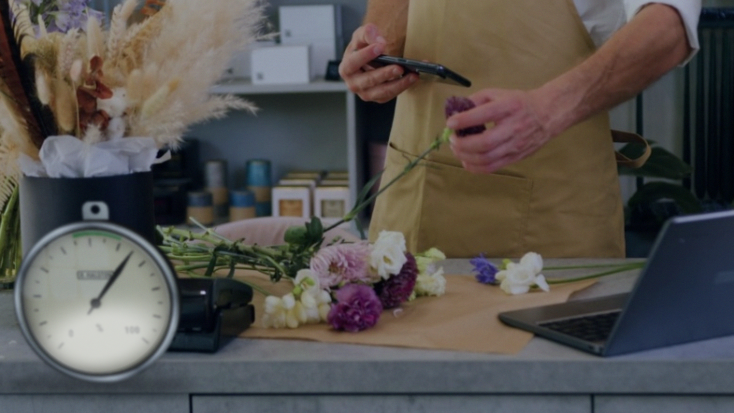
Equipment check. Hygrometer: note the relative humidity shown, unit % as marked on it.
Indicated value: 65 %
